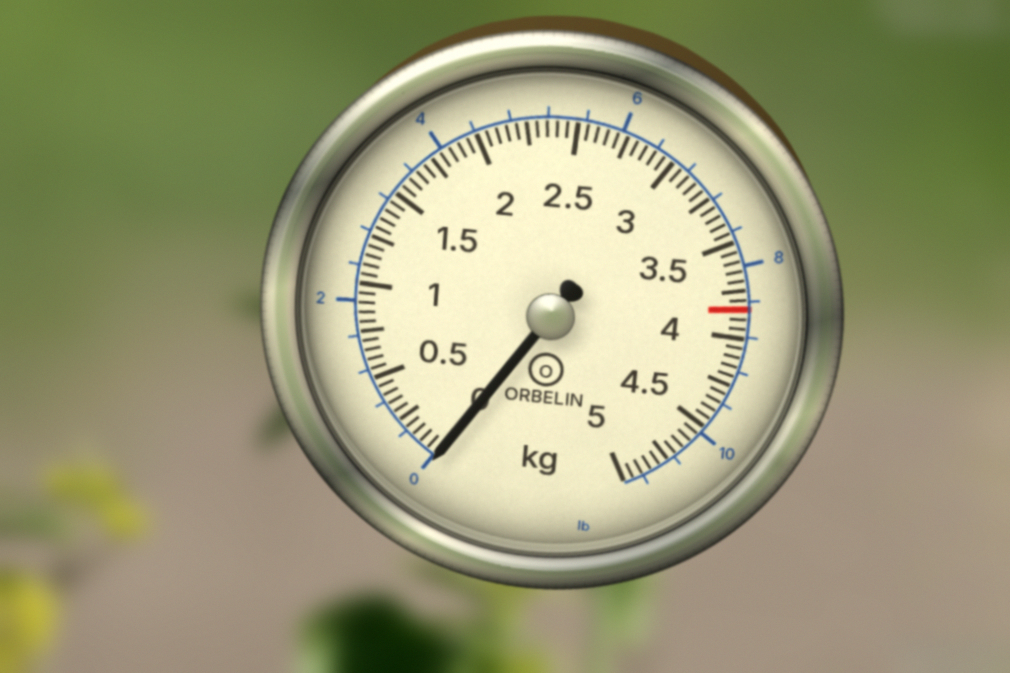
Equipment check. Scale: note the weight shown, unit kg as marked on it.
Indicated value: 0 kg
